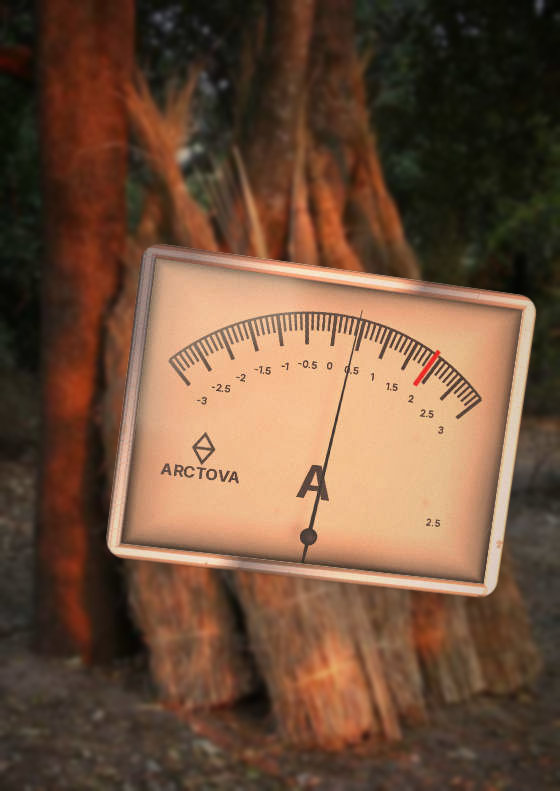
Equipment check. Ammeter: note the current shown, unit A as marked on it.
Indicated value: 0.4 A
